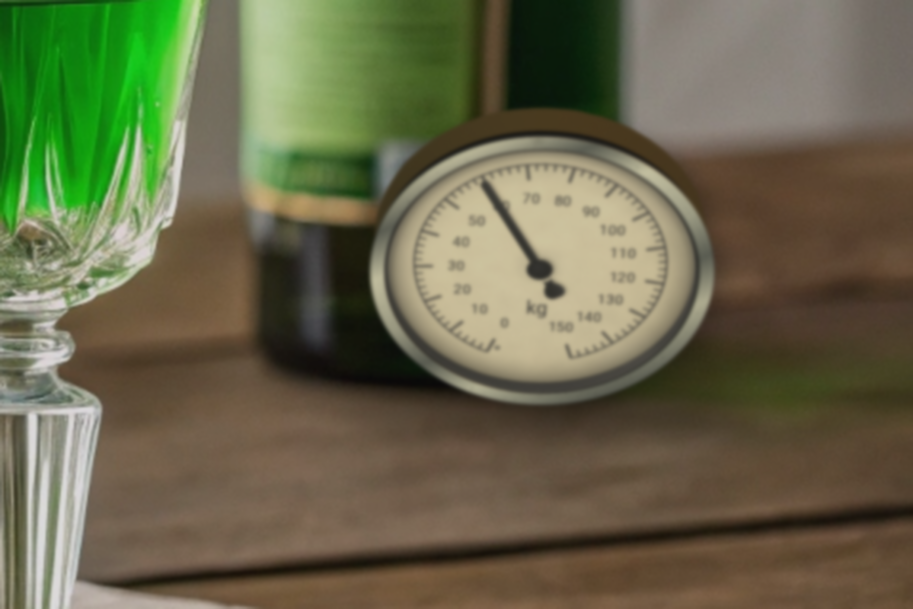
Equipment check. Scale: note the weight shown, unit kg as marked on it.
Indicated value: 60 kg
